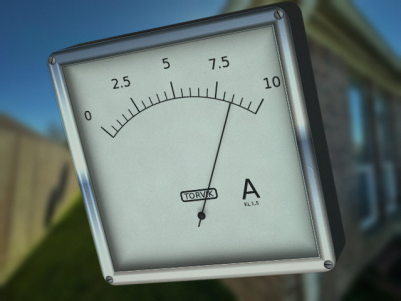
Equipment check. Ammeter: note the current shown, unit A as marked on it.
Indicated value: 8.5 A
